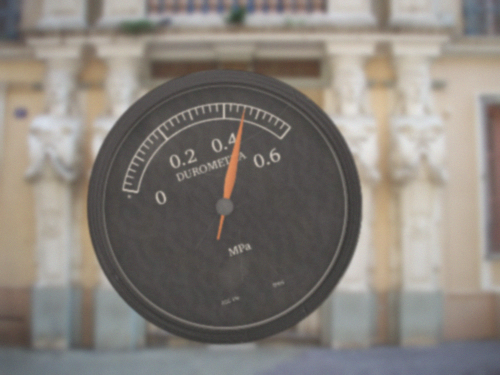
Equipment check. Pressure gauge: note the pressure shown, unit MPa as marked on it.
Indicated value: 0.46 MPa
